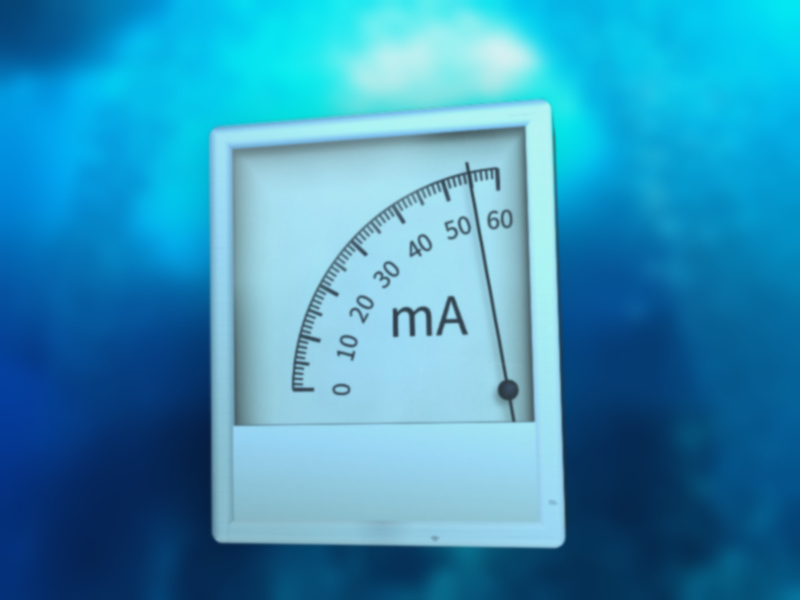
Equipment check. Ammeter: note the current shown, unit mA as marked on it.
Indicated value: 55 mA
